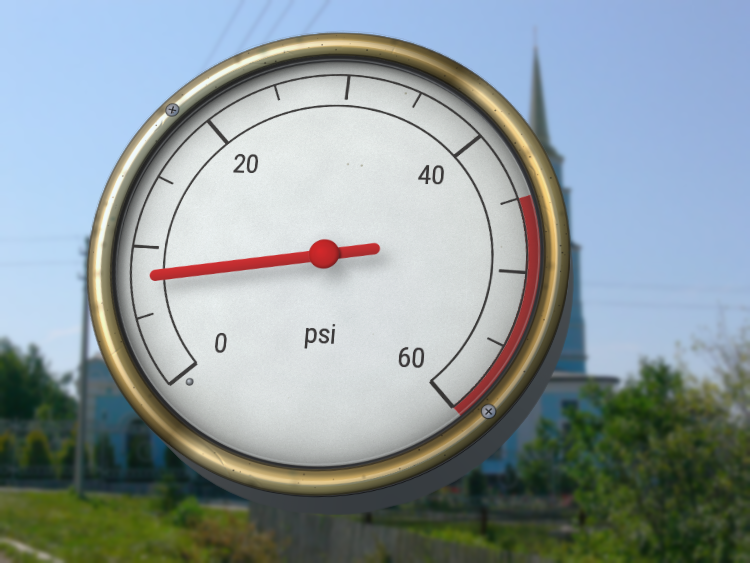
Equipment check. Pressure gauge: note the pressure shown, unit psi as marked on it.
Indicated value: 7.5 psi
